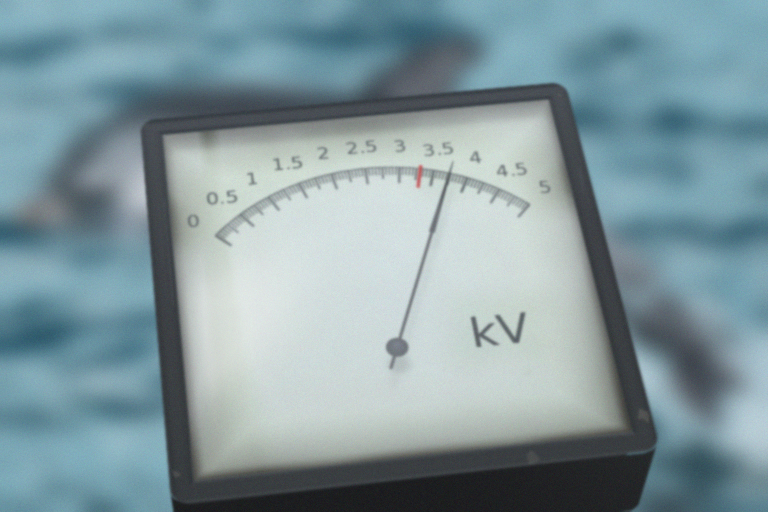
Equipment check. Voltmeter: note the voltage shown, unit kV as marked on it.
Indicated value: 3.75 kV
